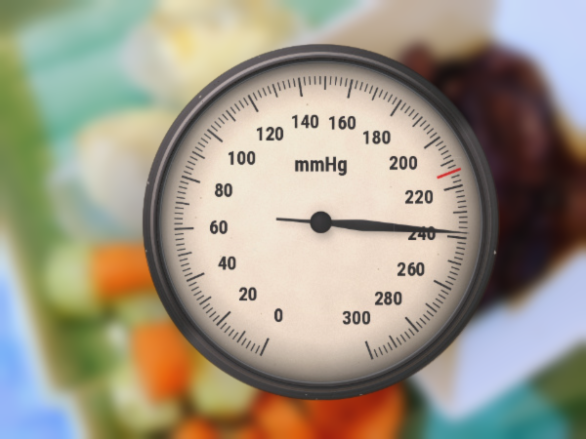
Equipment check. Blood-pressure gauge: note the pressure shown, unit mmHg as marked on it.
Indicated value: 238 mmHg
